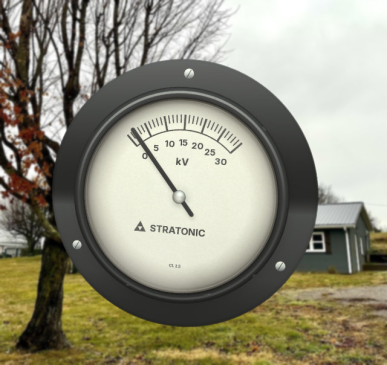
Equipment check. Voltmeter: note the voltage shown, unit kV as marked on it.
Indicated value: 2 kV
